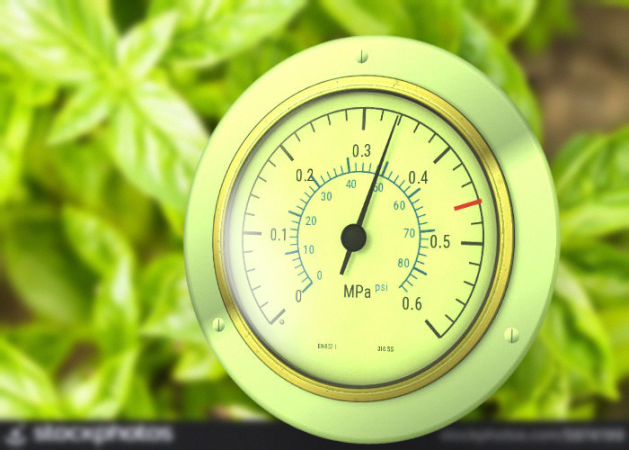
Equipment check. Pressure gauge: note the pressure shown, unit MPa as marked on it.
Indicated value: 0.34 MPa
